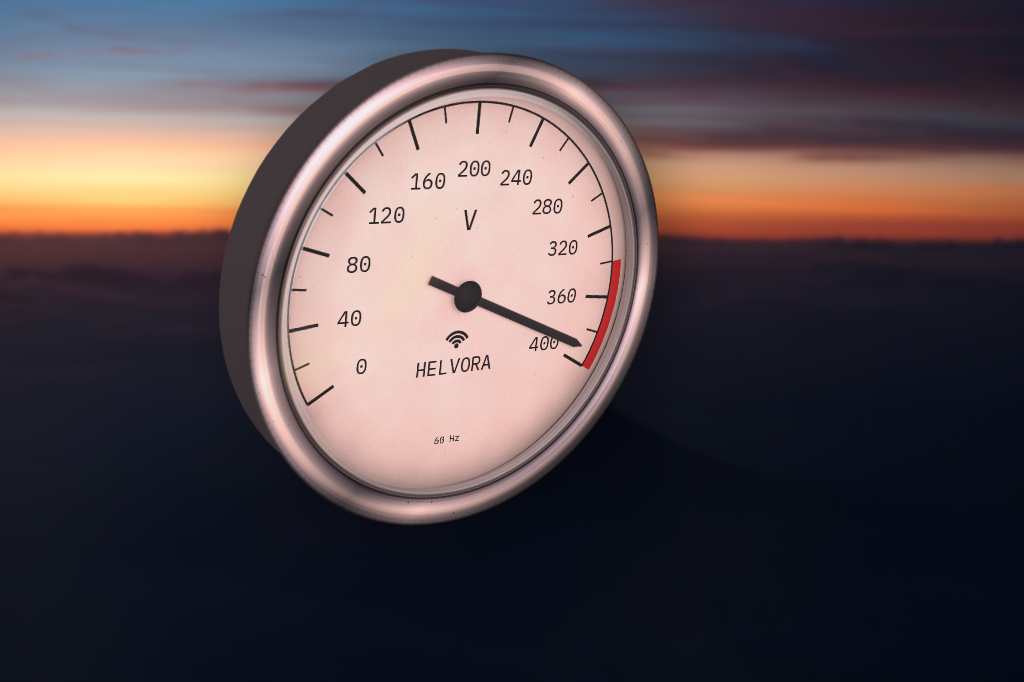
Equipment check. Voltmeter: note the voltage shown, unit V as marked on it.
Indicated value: 390 V
